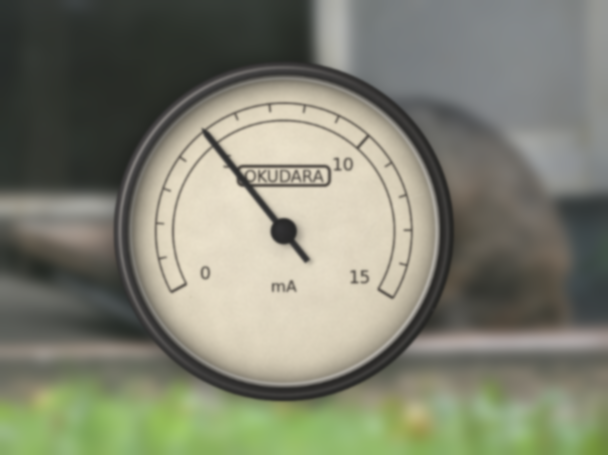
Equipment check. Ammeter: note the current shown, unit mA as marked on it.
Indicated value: 5 mA
